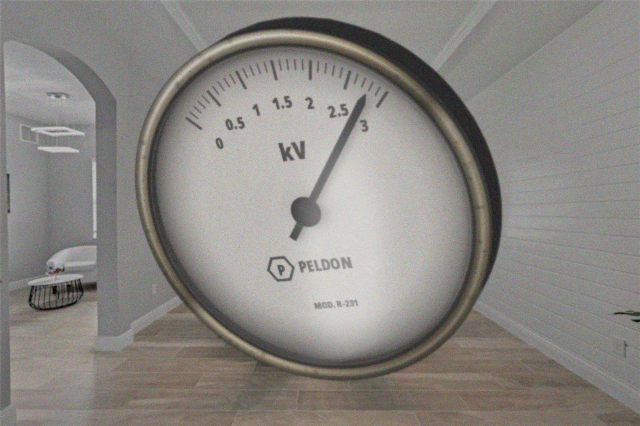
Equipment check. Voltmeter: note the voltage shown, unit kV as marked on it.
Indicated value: 2.8 kV
